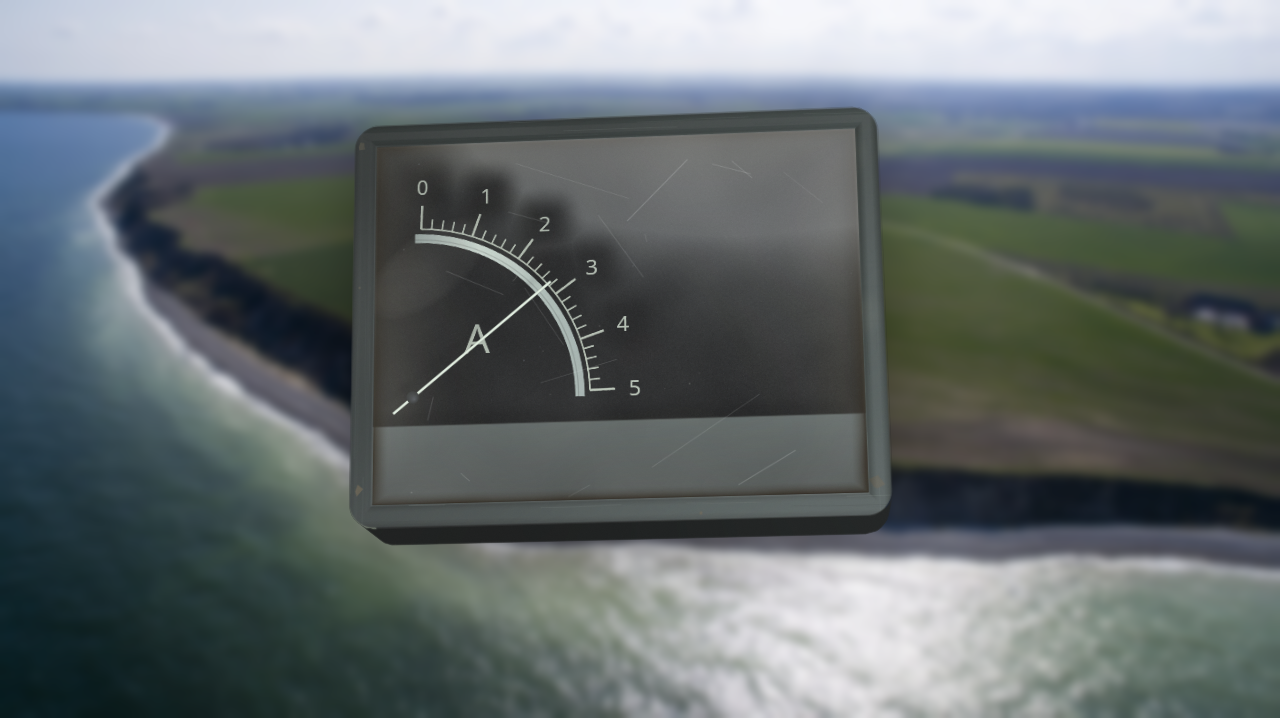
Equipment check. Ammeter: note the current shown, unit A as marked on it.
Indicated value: 2.8 A
